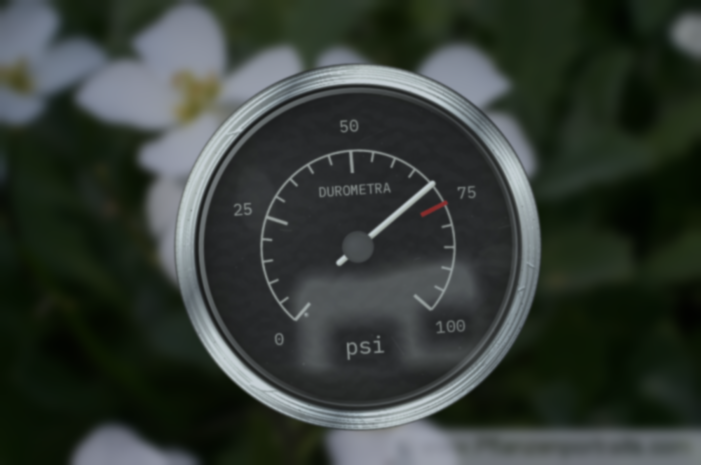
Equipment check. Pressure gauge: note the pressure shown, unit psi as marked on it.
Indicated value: 70 psi
